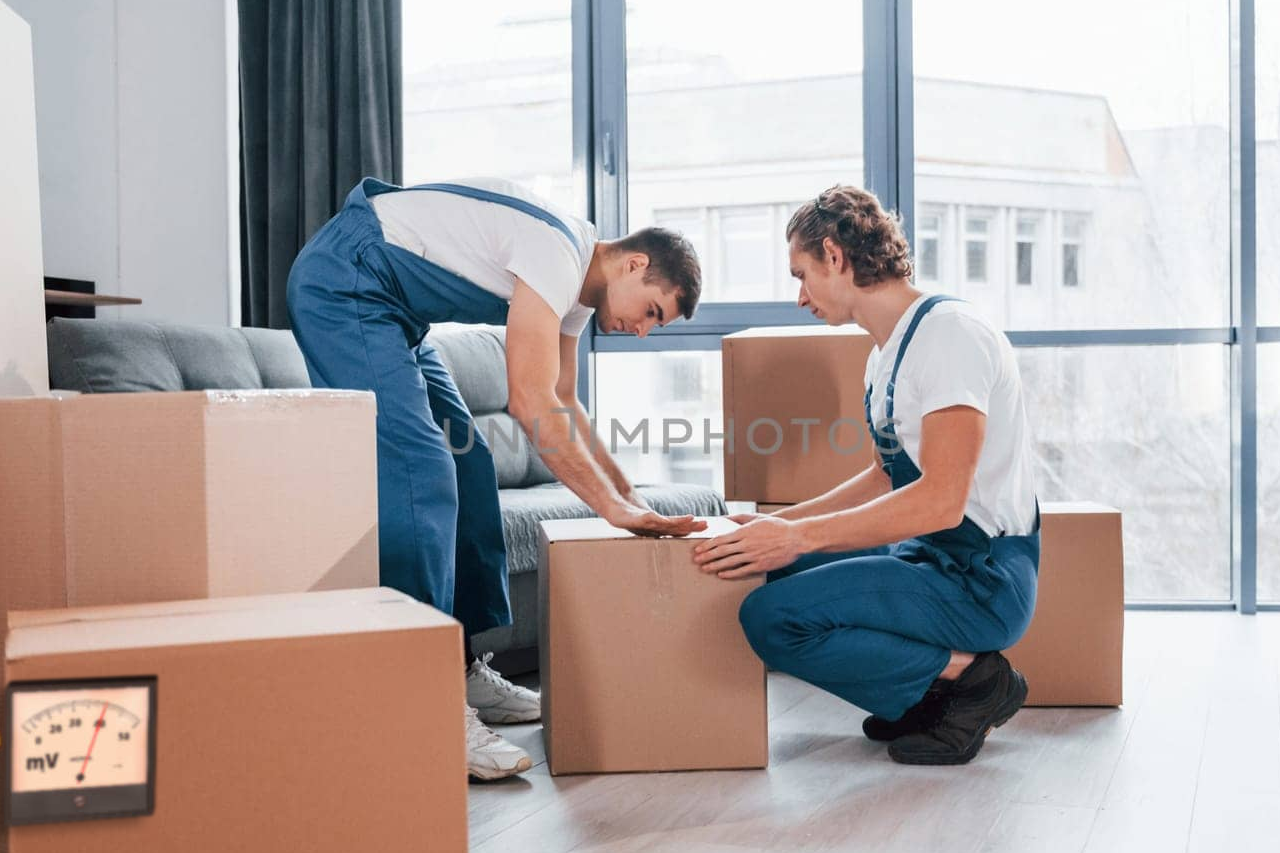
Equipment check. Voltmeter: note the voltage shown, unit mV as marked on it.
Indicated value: 40 mV
